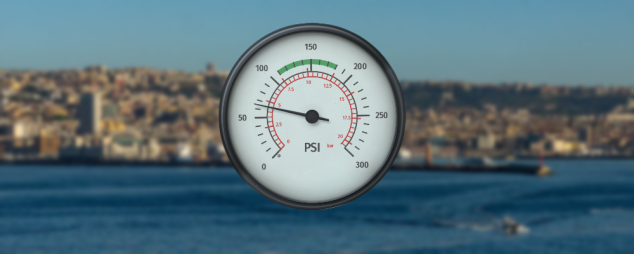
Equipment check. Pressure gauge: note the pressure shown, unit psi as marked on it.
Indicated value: 65 psi
